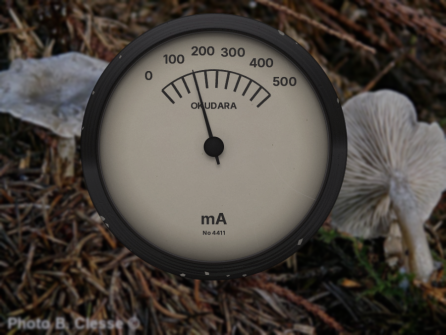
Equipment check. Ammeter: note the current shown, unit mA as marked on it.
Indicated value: 150 mA
